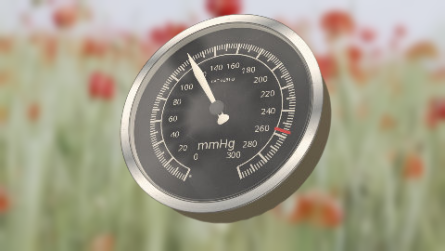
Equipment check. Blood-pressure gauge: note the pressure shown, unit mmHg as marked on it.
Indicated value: 120 mmHg
